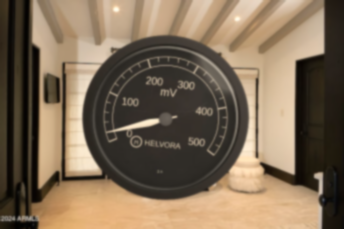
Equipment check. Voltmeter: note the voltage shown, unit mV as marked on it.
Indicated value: 20 mV
